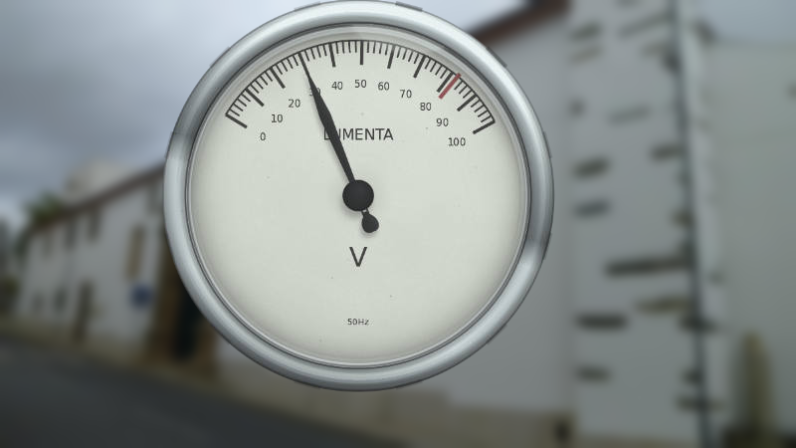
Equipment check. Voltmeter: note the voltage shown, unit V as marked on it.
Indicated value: 30 V
